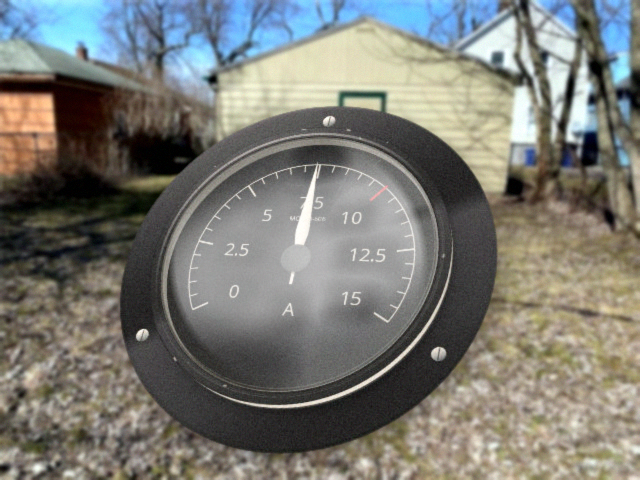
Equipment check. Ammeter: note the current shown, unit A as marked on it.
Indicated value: 7.5 A
